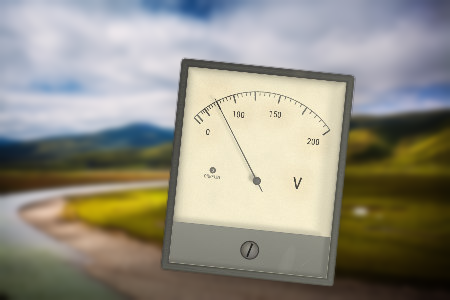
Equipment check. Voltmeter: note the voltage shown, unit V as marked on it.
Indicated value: 75 V
